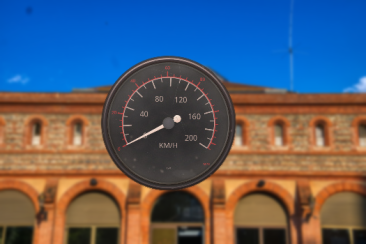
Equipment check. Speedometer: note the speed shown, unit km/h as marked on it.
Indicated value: 0 km/h
